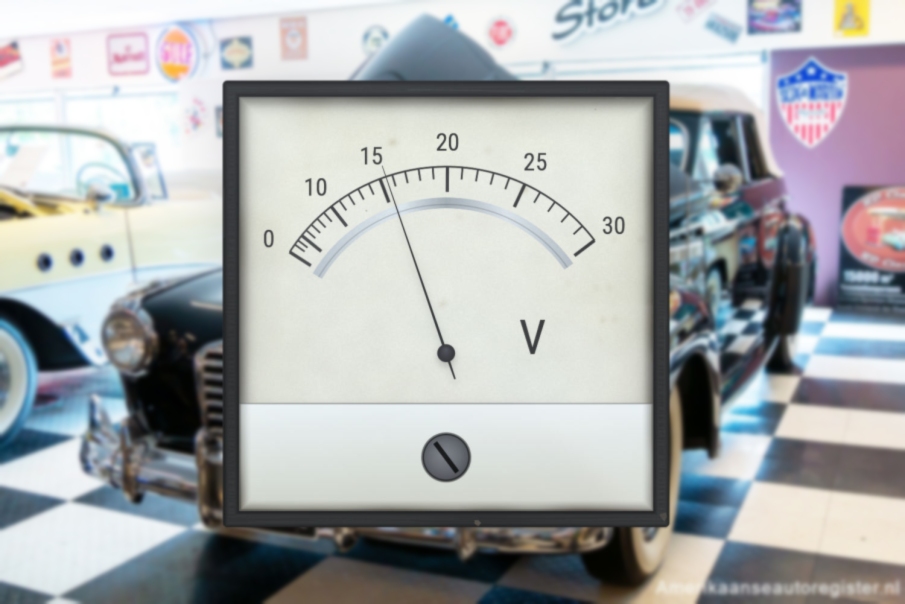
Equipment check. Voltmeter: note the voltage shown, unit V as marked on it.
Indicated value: 15.5 V
